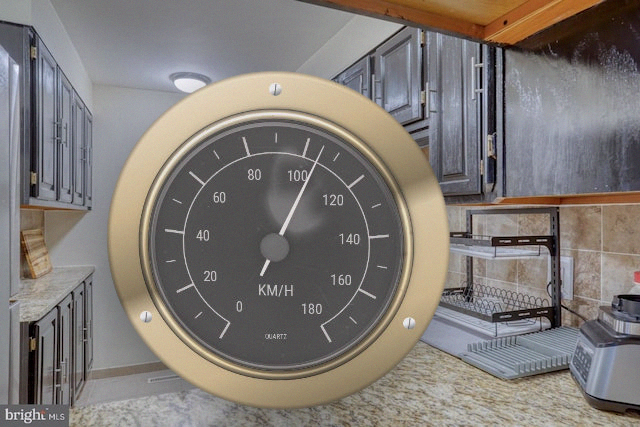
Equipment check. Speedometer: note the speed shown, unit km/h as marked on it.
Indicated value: 105 km/h
